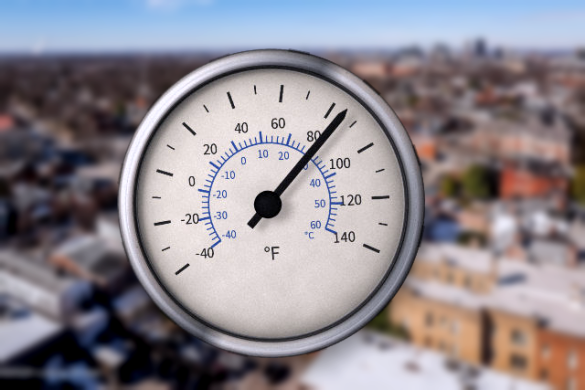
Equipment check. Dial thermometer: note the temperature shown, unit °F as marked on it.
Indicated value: 85 °F
